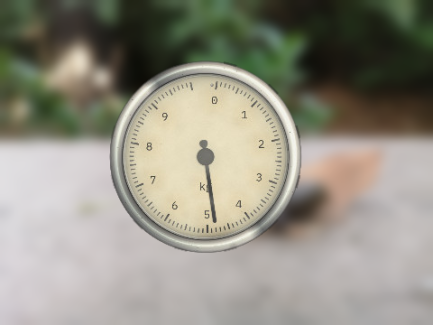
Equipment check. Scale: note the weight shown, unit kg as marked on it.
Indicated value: 4.8 kg
